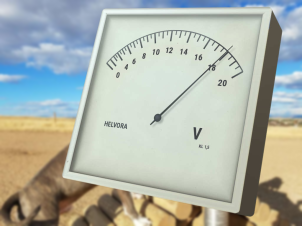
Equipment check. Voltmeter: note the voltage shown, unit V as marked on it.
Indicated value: 18 V
